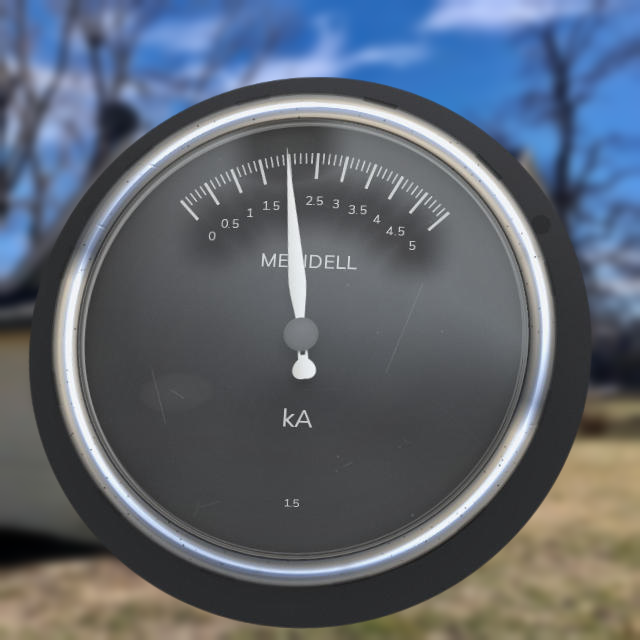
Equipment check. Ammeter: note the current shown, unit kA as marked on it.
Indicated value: 2 kA
